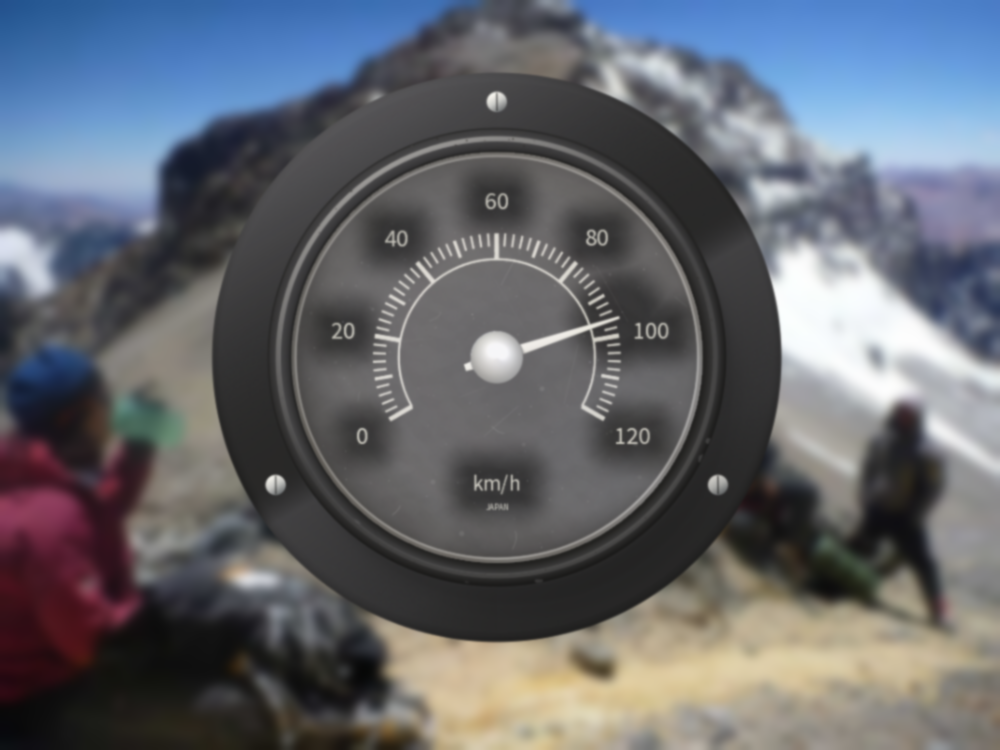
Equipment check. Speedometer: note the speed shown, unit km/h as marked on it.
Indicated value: 96 km/h
